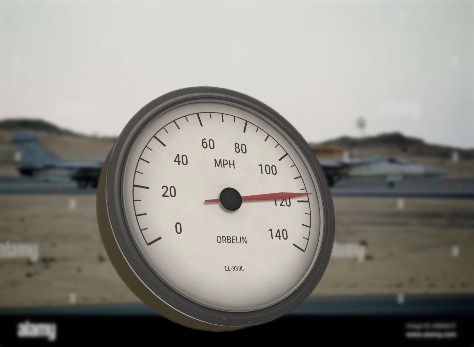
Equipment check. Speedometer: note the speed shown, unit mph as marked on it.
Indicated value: 117.5 mph
